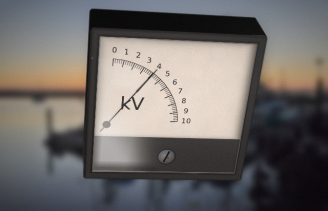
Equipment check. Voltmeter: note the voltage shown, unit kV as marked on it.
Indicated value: 4 kV
